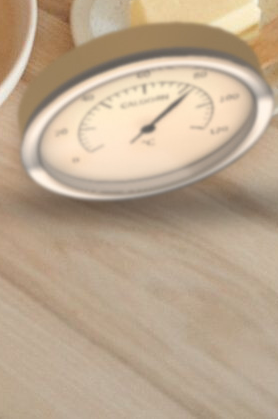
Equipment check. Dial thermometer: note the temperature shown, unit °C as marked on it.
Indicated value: 80 °C
